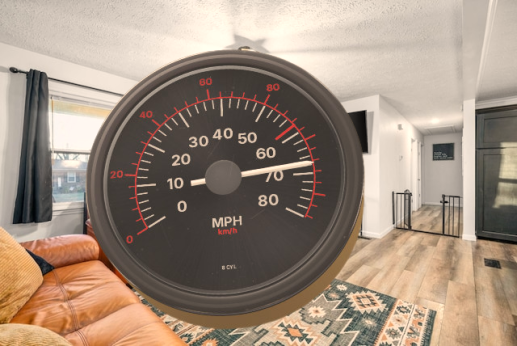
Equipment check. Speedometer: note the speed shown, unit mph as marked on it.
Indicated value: 68 mph
